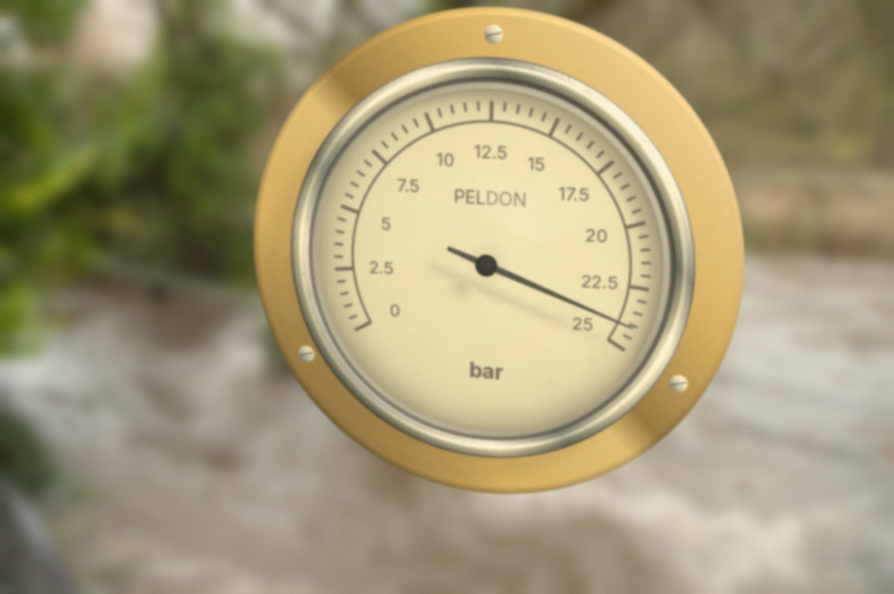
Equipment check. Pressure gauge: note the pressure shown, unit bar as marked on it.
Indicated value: 24 bar
